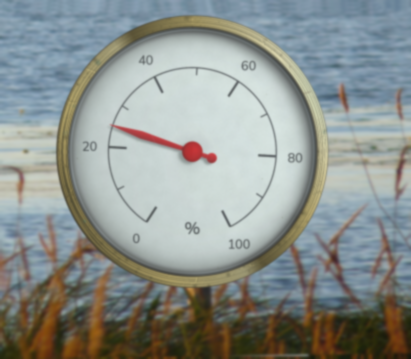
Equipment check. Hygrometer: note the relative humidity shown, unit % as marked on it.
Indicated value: 25 %
